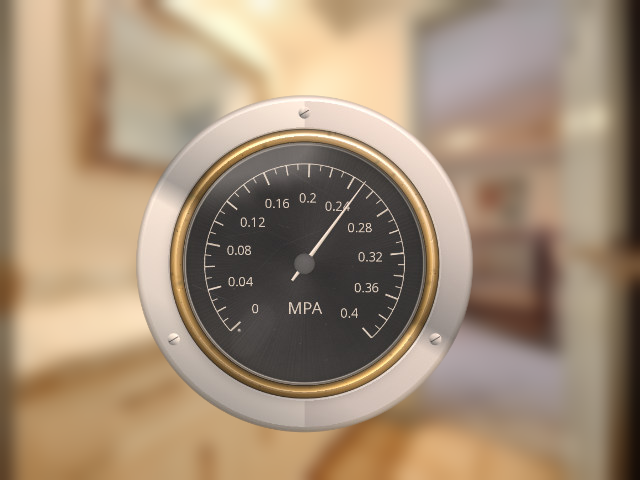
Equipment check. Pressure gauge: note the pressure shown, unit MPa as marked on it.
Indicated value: 0.25 MPa
